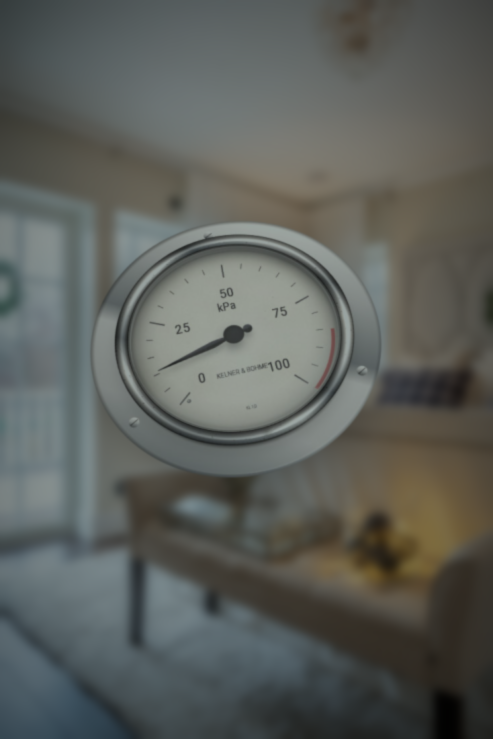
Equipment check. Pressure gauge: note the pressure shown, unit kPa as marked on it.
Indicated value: 10 kPa
